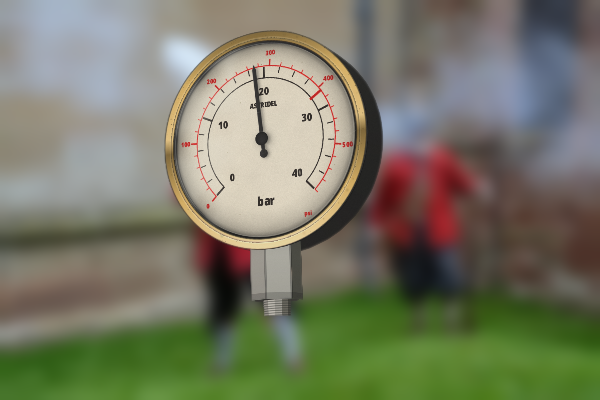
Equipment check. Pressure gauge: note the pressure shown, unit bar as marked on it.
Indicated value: 19 bar
